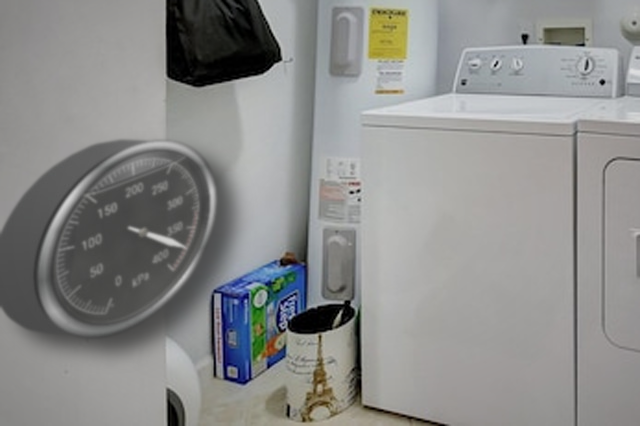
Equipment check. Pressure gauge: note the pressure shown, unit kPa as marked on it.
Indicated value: 375 kPa
